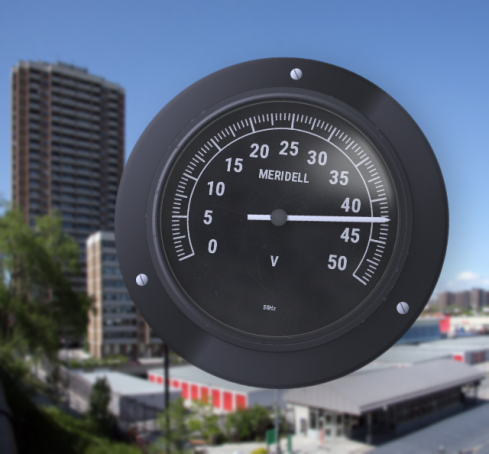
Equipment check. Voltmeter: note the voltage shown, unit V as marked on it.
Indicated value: 42.5 V
